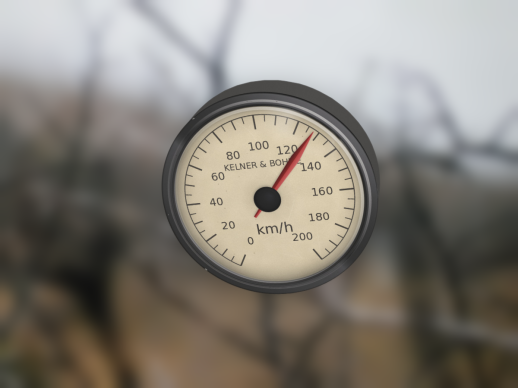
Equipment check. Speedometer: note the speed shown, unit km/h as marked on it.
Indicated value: 127.5 km/h
